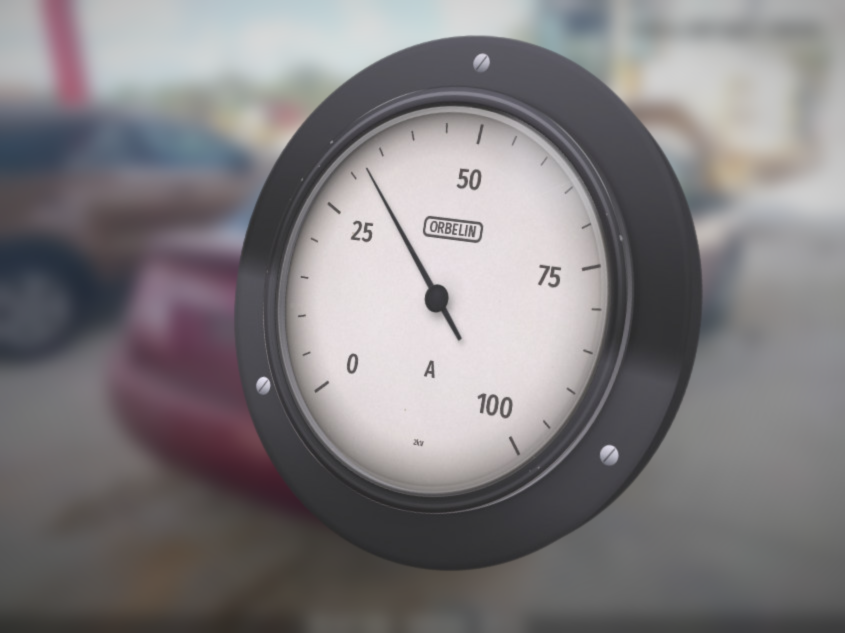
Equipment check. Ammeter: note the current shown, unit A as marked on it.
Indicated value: 32.5 A
